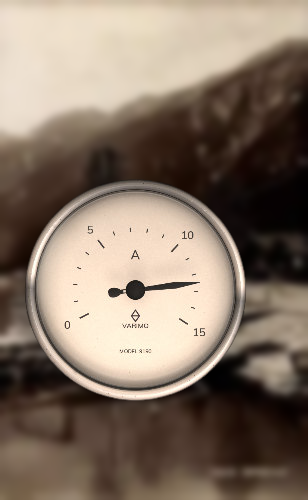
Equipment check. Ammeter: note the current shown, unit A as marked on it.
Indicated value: 12.5 A
